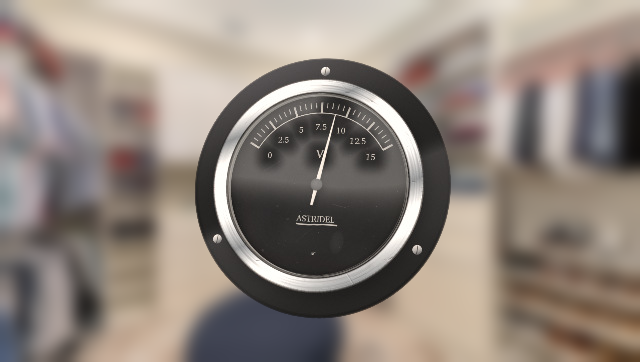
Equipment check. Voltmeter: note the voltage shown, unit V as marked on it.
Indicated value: 9 V
